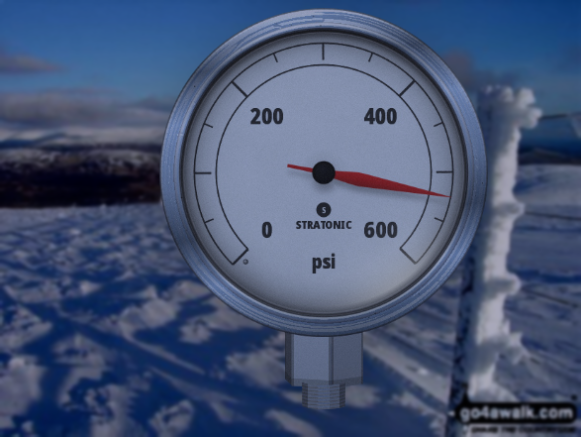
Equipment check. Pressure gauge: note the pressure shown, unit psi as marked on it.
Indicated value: 525 psi
